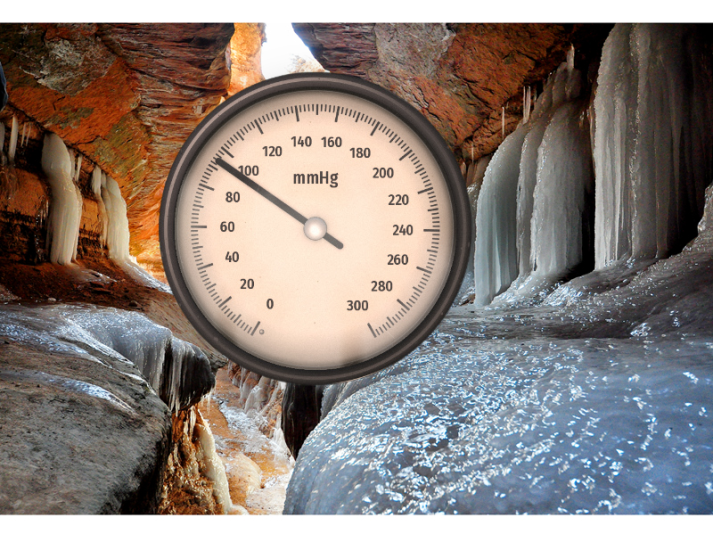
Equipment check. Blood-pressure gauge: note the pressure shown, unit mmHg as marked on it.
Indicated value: 94 mmHg
